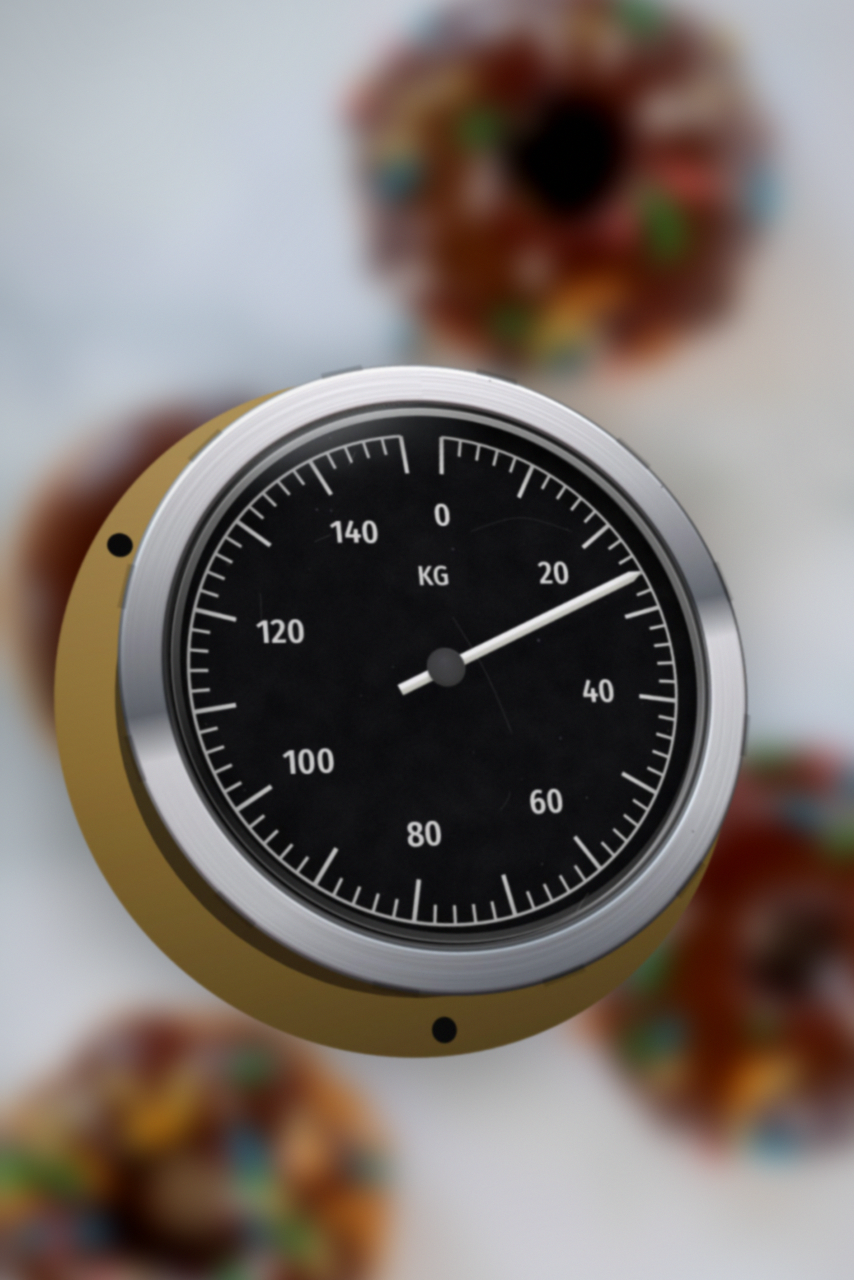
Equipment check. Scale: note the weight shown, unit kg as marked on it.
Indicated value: 26 kg
